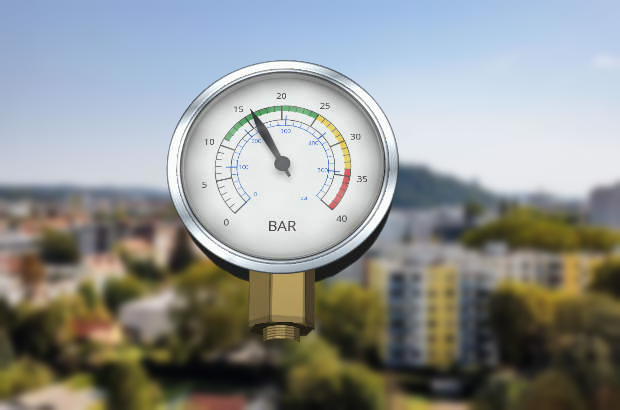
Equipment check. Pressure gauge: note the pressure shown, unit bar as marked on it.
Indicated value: 16 bar
